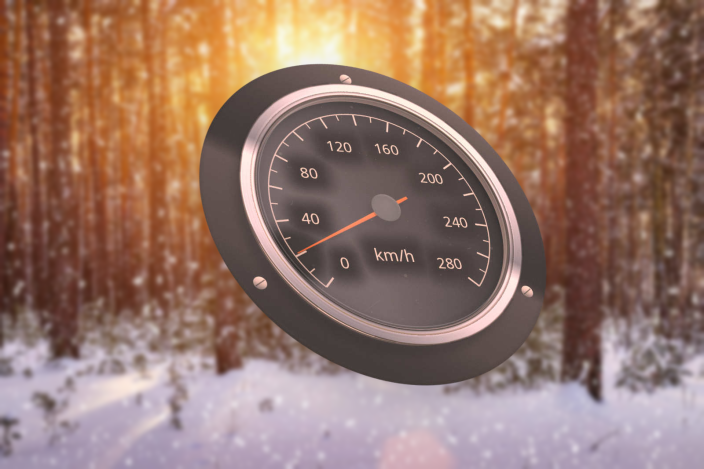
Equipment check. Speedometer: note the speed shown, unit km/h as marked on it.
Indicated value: 20 km/h
